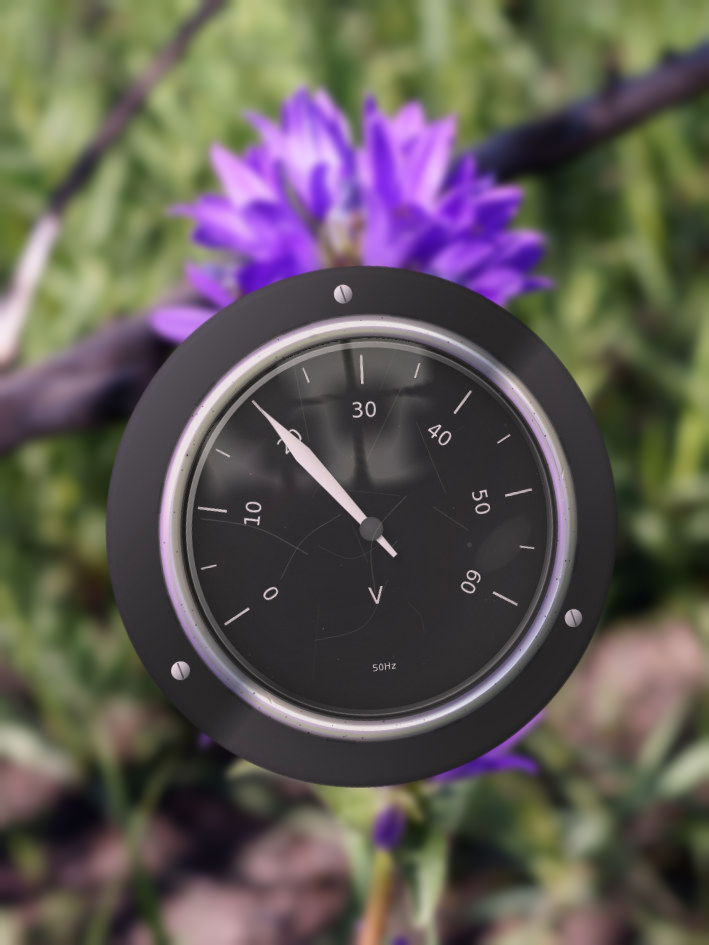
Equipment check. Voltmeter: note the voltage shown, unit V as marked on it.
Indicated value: 20 V
